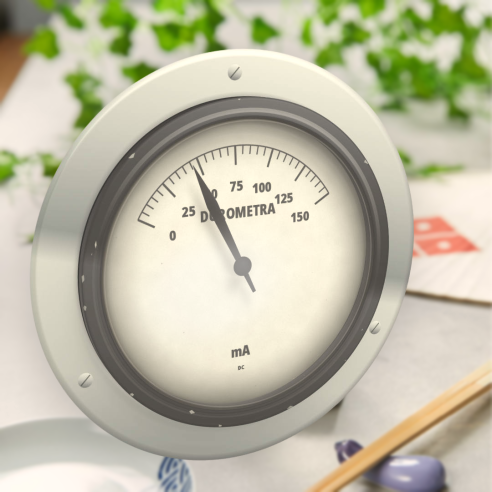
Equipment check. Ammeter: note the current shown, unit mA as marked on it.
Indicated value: 45 mA
